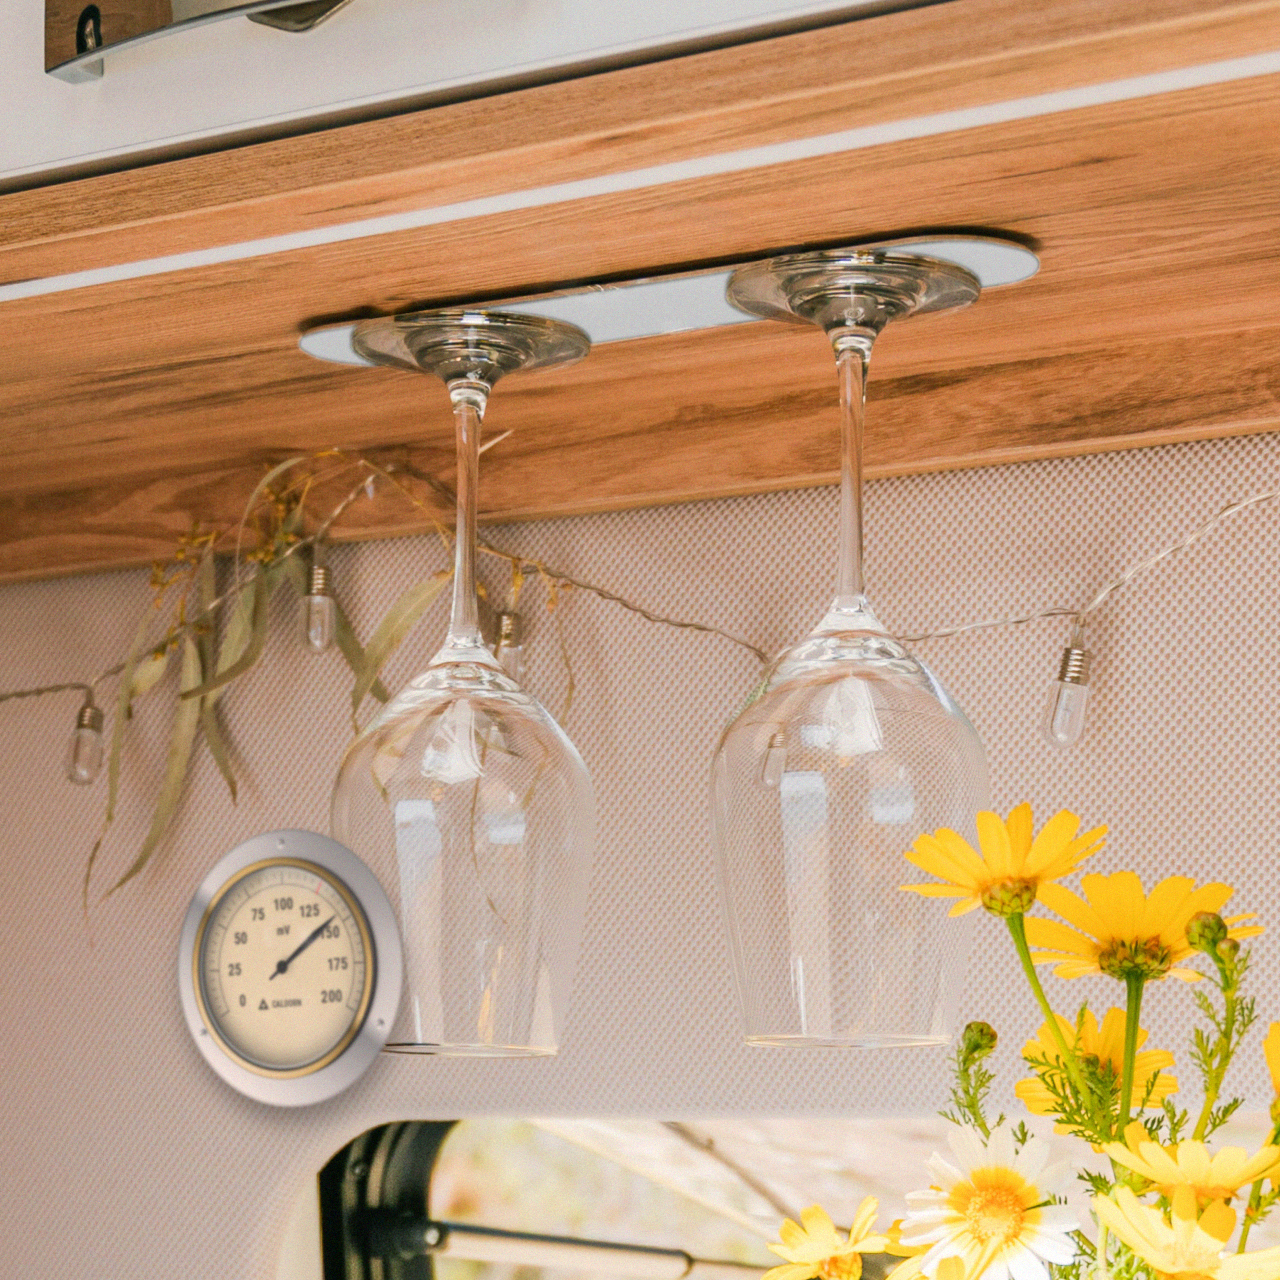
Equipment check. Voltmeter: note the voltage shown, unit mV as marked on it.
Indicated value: 145 mV
